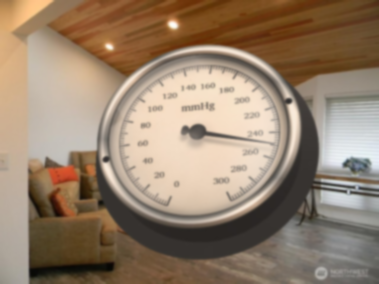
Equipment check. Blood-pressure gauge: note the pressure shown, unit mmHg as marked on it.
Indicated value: 250 mmHg
